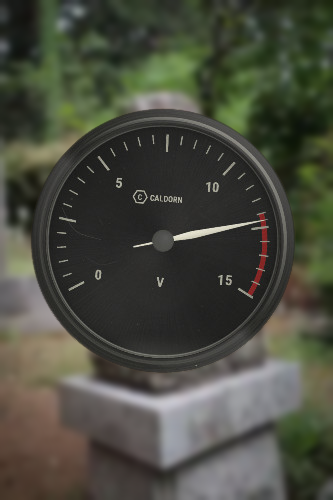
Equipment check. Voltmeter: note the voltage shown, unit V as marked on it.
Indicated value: 12.25 V
